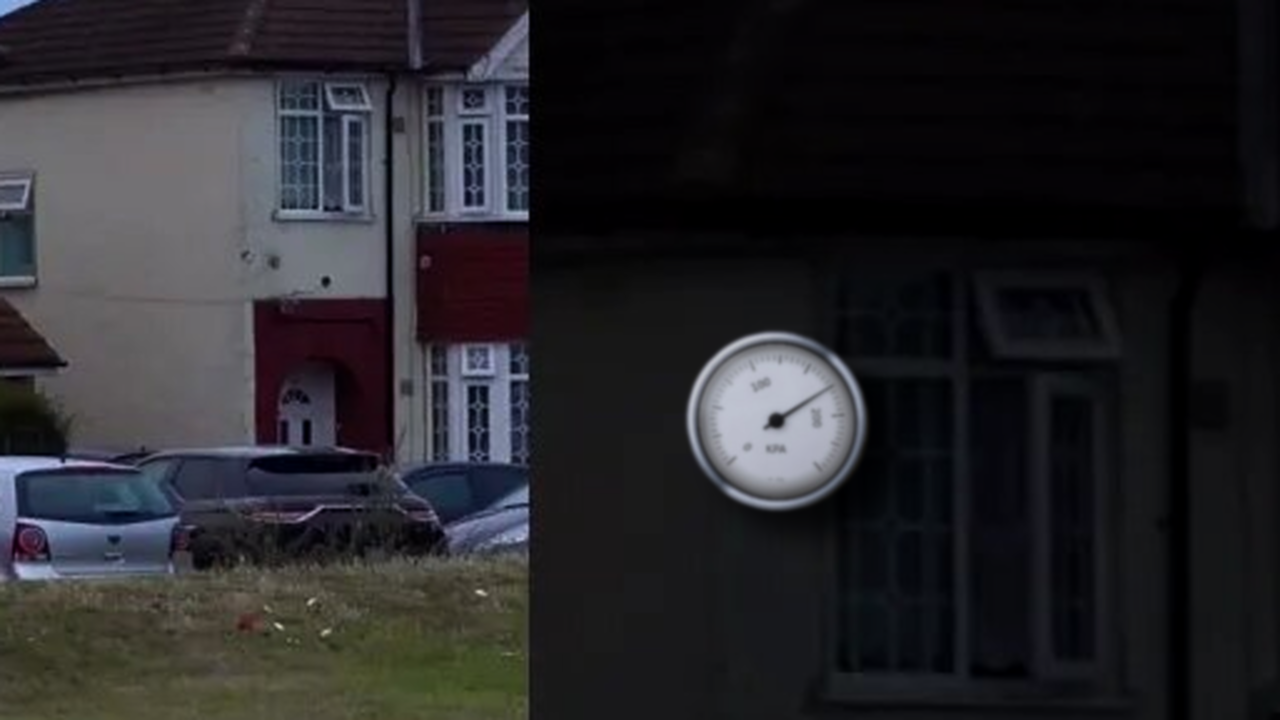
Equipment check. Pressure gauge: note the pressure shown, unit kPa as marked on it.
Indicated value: 175 kPa
